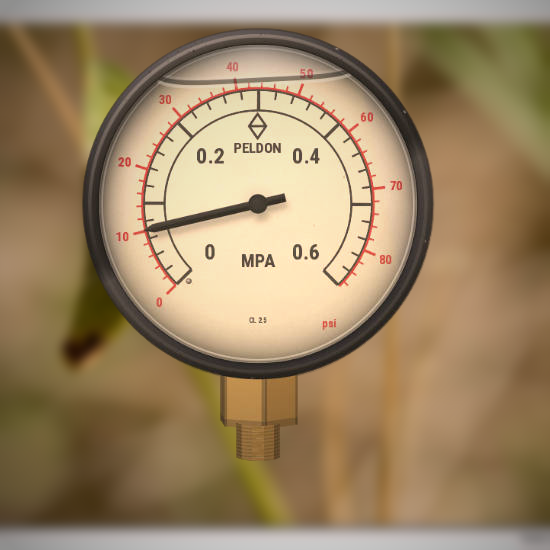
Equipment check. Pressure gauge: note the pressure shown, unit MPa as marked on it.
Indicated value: 0.07 MPa
